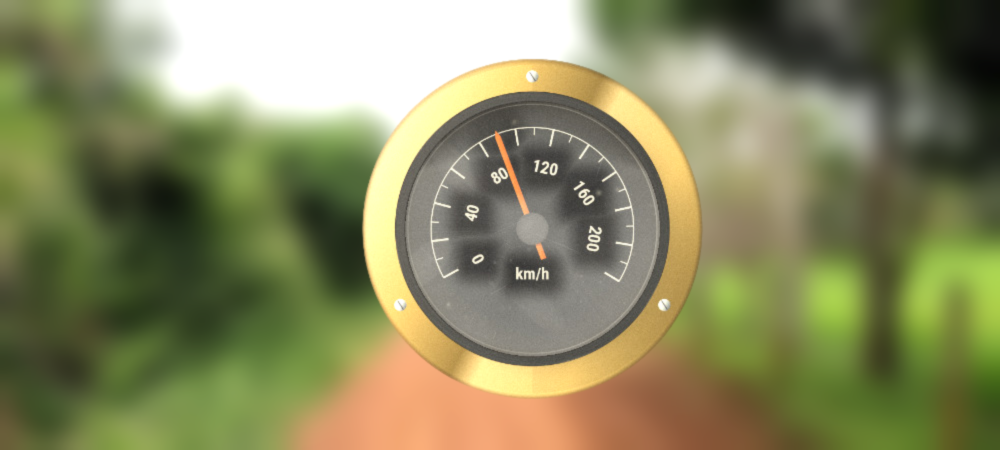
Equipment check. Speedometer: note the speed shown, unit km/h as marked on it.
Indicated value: 90 km/h
